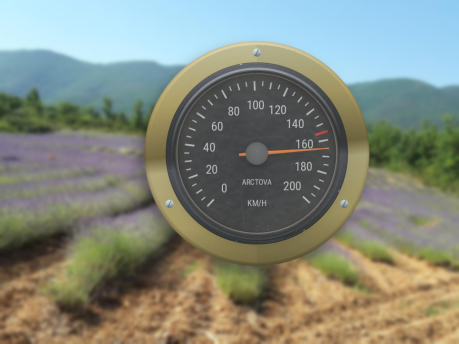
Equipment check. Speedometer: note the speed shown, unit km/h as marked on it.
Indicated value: 165 km/h
